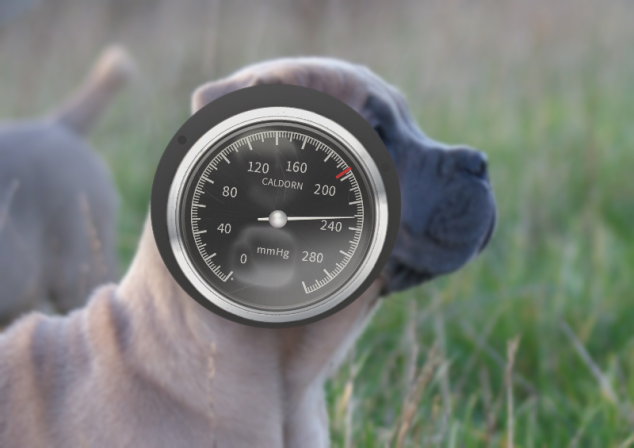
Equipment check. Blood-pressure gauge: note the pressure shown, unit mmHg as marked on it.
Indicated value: 230 mmHg
